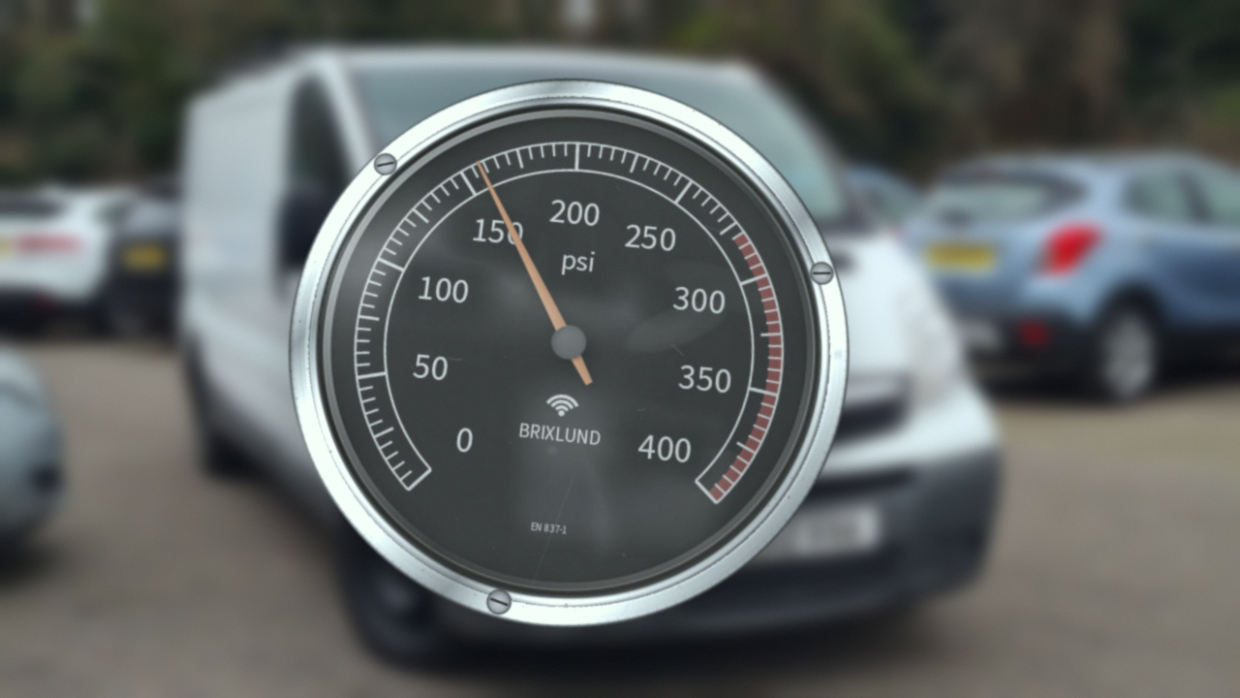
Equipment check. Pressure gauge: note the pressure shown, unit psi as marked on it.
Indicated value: 157.5 psi
